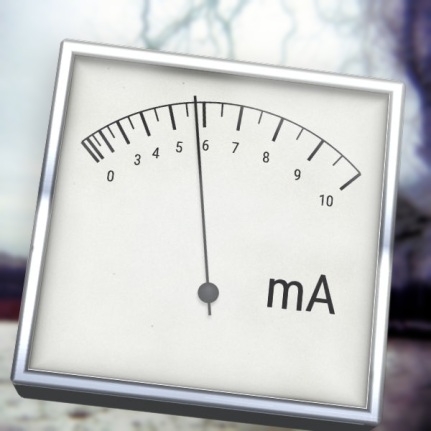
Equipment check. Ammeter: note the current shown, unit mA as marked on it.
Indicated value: 5.75 mA
